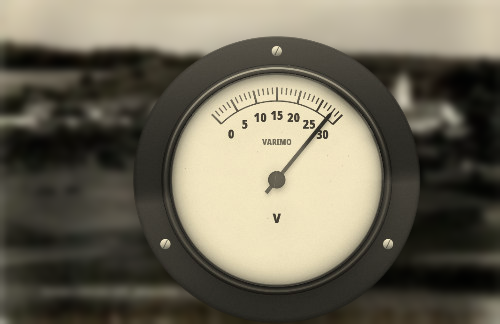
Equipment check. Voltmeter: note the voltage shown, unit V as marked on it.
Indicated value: 28 V
